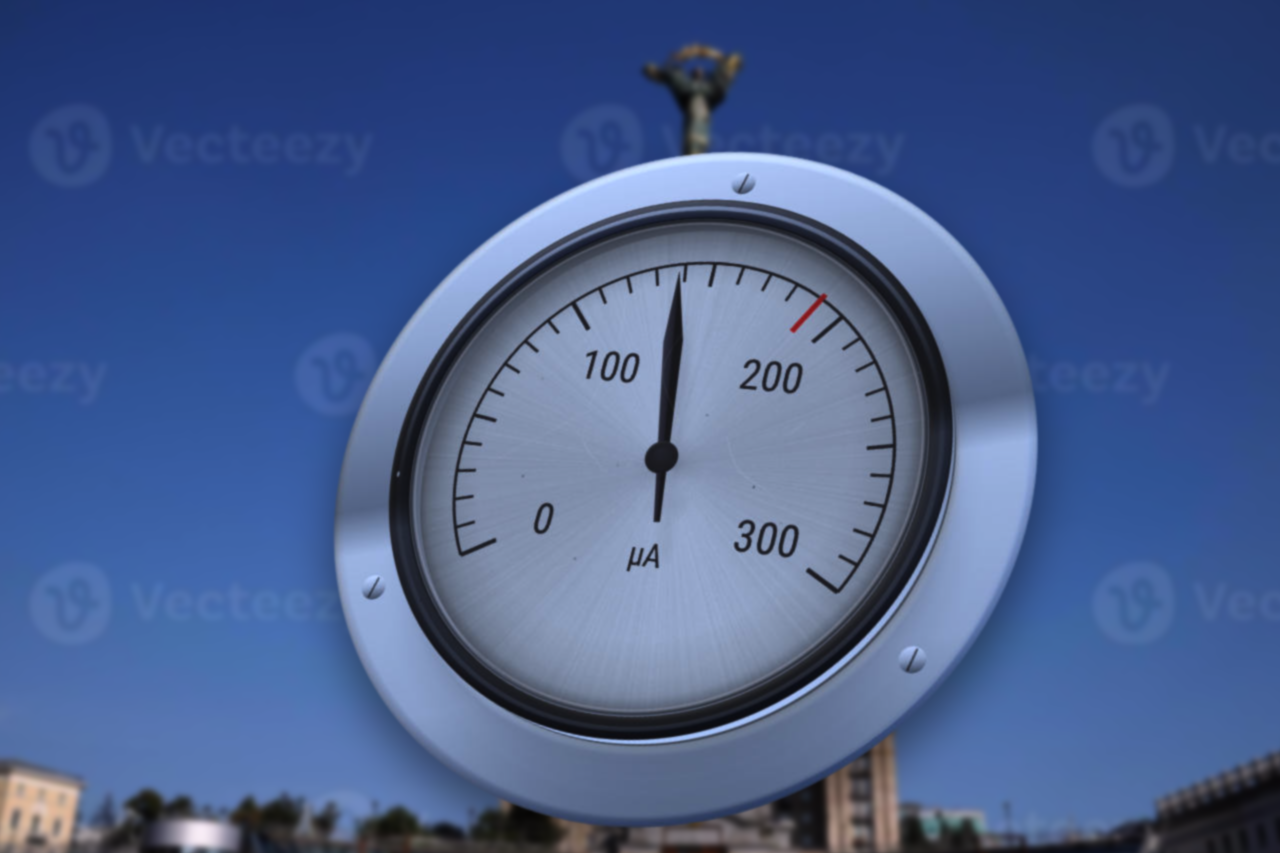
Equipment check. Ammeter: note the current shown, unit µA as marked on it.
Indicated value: 140 µA
